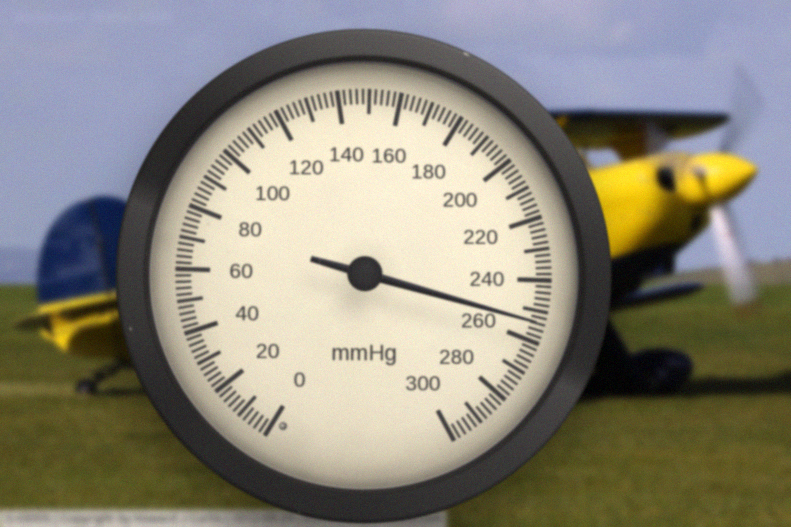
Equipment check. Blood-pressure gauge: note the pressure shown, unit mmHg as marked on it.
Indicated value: 254 mmHg
